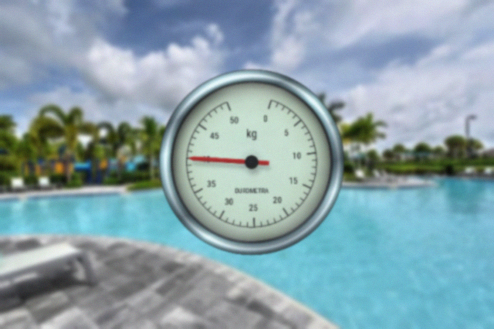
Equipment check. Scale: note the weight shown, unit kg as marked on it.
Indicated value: 40 kg
